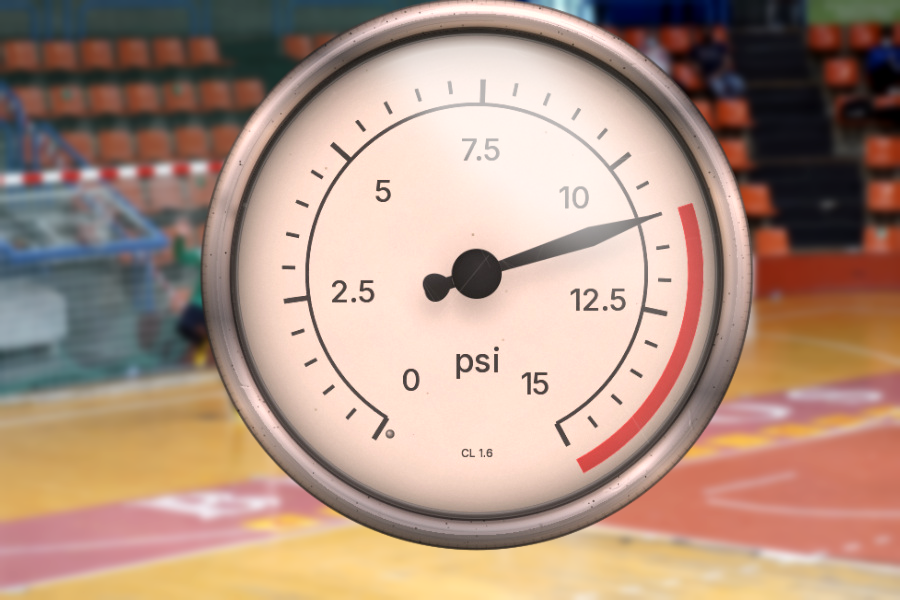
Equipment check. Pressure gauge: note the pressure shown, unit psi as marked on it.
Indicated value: 11 psi
